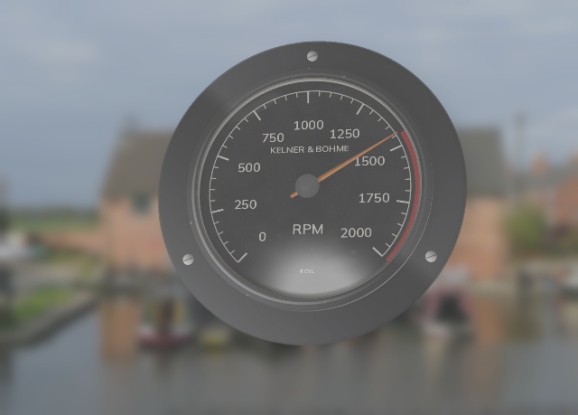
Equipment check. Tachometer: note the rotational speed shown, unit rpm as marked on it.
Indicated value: 1450 rpm
